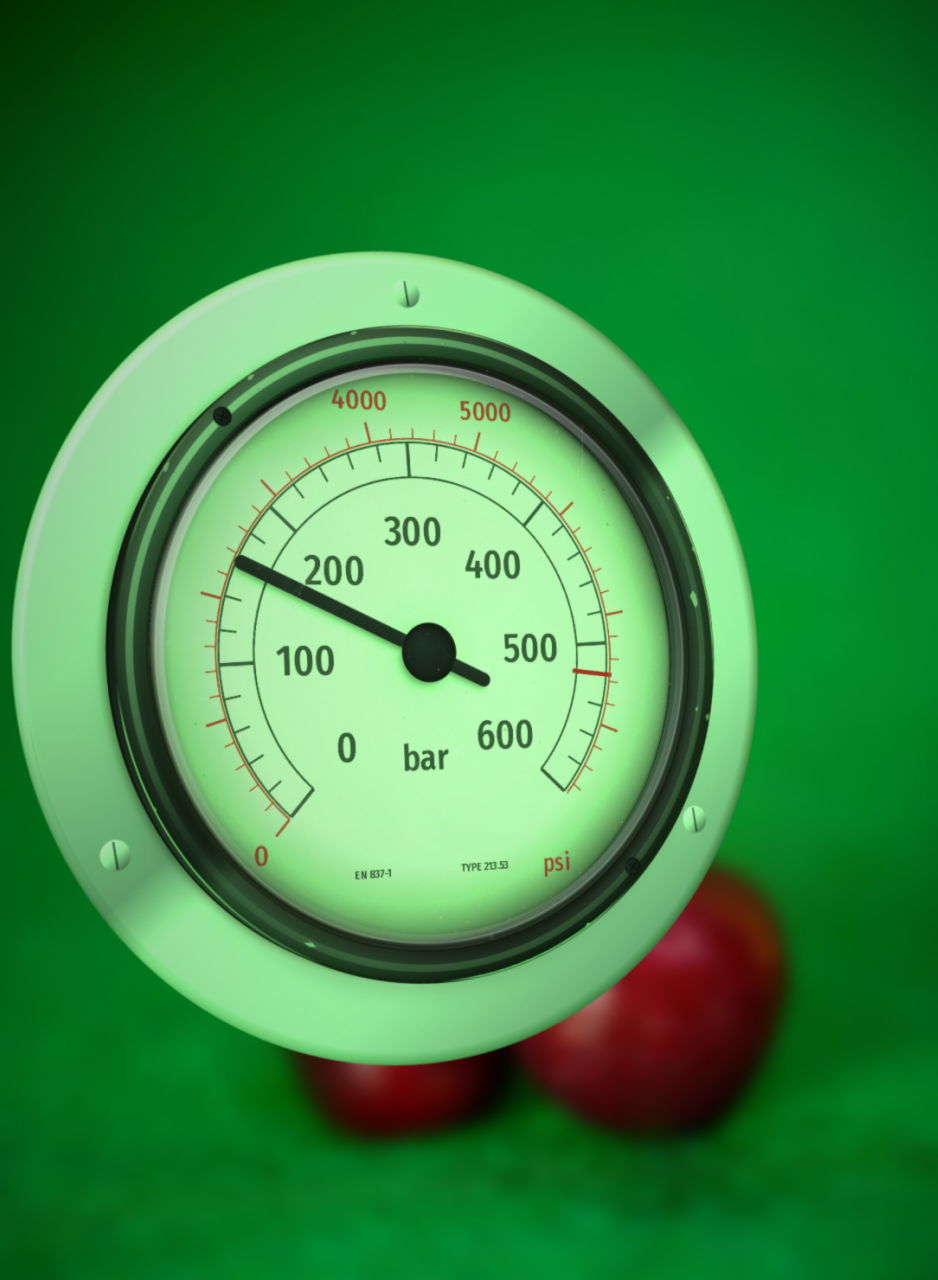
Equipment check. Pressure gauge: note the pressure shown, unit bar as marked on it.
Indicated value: 160 bar
